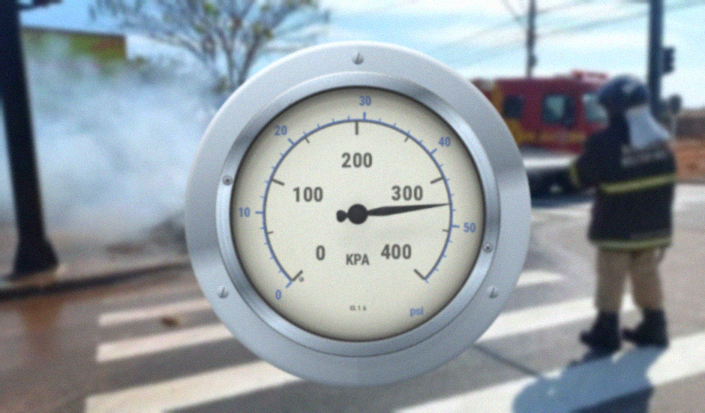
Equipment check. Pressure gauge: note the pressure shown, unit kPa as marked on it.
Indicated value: 325 kPa
